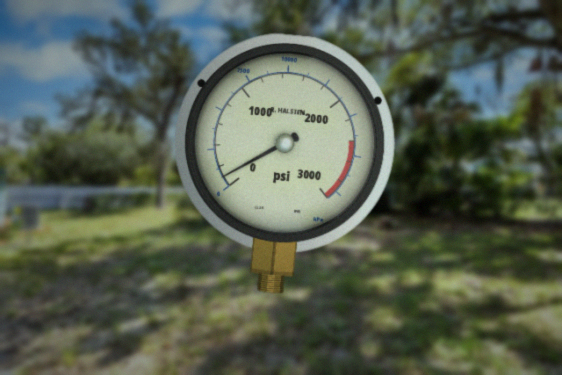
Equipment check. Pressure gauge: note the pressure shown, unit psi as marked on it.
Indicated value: 100 psi
